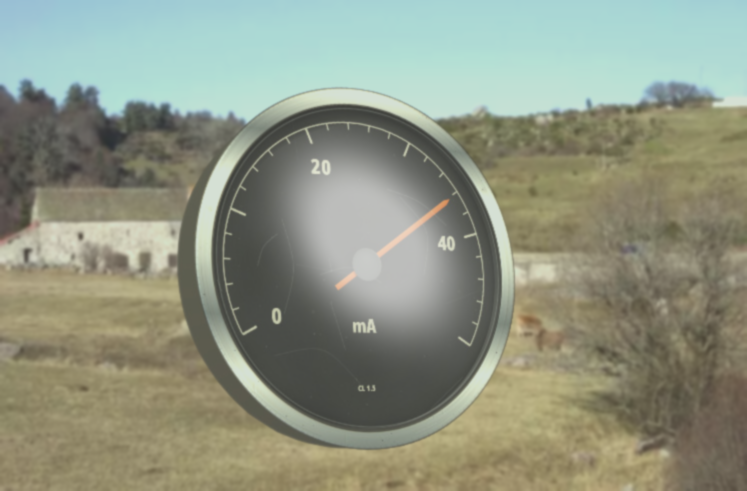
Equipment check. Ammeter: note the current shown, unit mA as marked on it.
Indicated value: 36 mA
